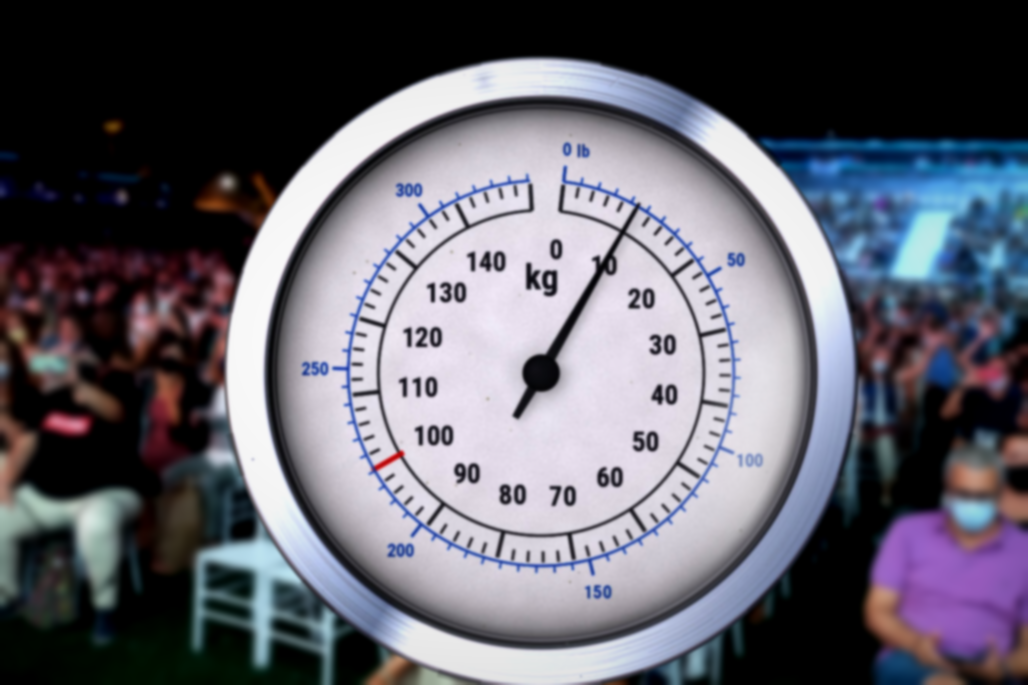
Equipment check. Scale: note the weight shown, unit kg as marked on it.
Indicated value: 10 kg
